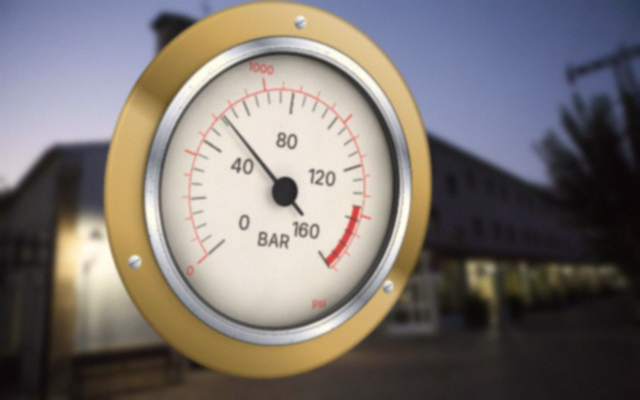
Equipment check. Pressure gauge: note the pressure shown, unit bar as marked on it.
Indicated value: 50 bar
